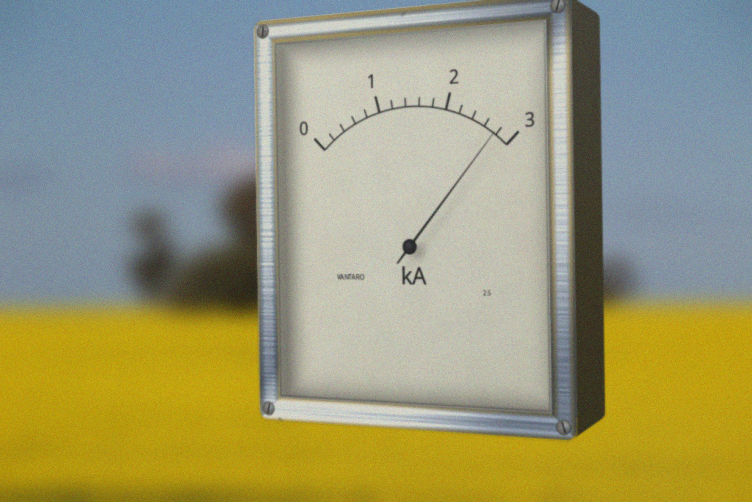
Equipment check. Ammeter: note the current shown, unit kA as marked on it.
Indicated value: 2.8 kA
